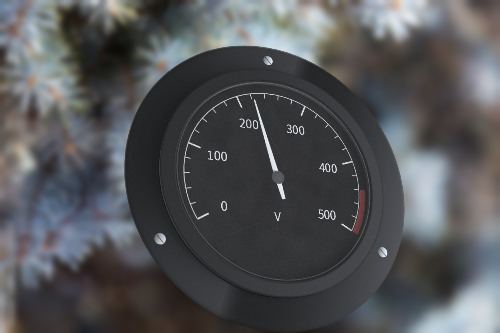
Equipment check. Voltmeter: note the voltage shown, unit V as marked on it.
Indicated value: 220 V
